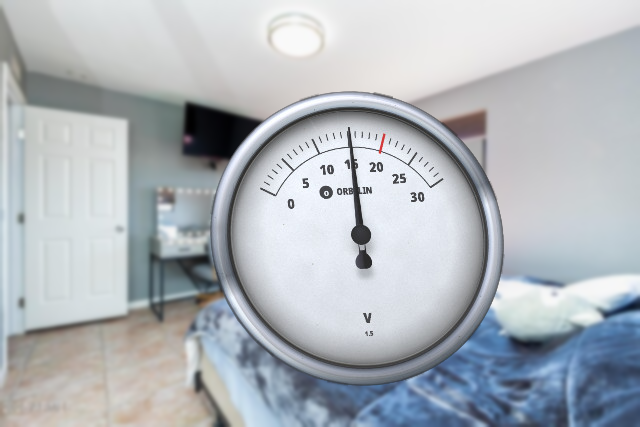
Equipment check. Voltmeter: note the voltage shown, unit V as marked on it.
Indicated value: 15 V
